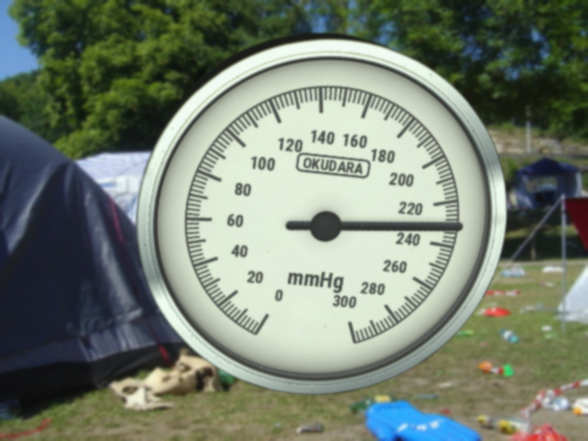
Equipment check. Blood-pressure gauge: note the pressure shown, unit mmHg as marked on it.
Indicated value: 230 mmHg
